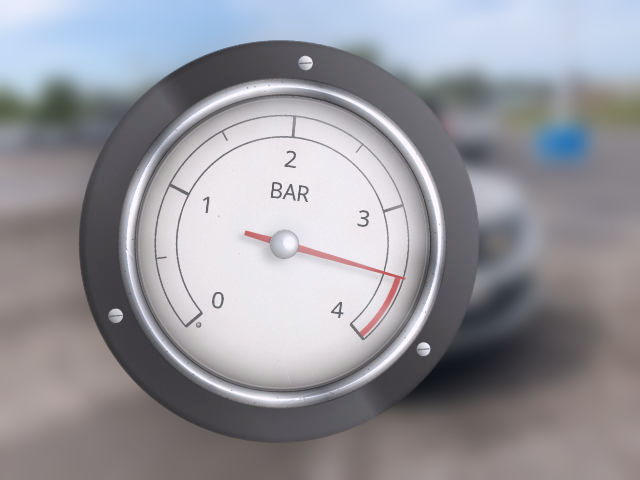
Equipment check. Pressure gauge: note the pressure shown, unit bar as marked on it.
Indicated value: 3.5 bar
